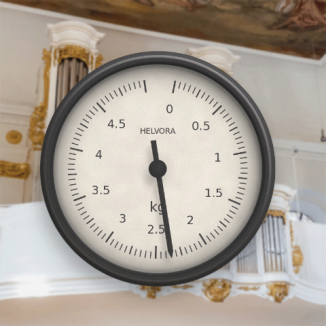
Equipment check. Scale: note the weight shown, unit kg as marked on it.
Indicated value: 2.35 kg
